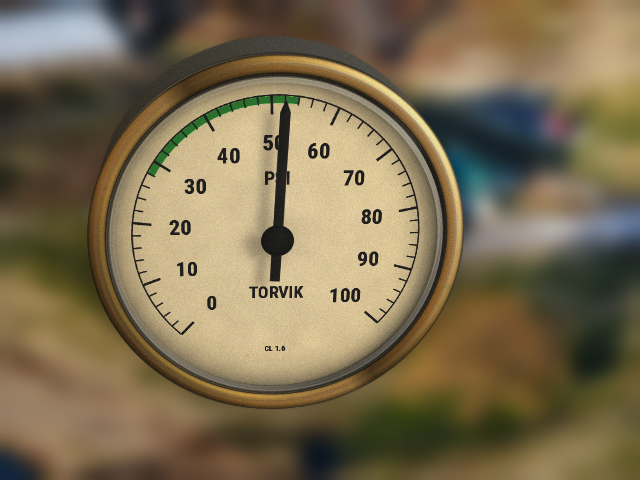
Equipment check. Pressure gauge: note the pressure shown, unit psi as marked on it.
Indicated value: 52 psi
